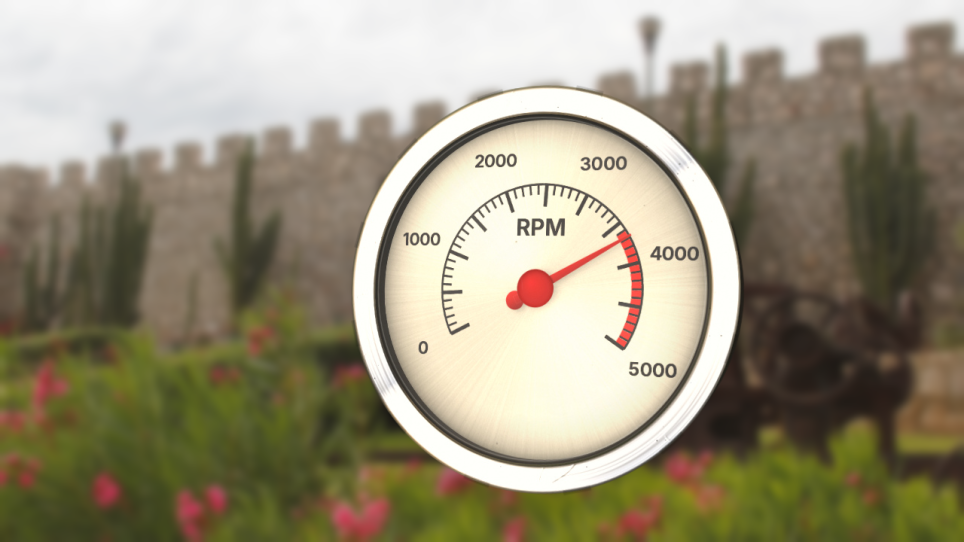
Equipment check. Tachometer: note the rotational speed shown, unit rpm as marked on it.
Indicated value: 3700 rpm
